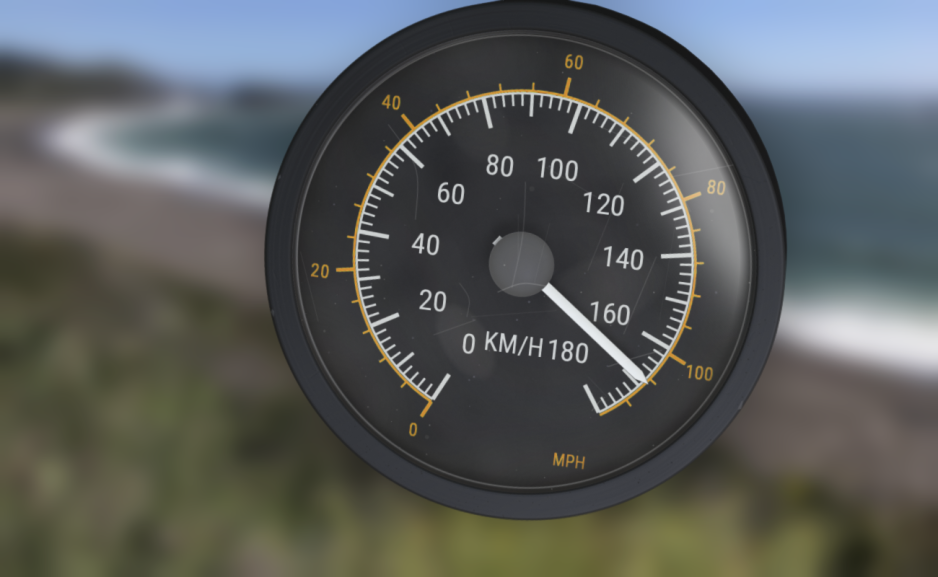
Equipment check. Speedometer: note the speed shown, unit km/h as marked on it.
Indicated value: 168 km/h
